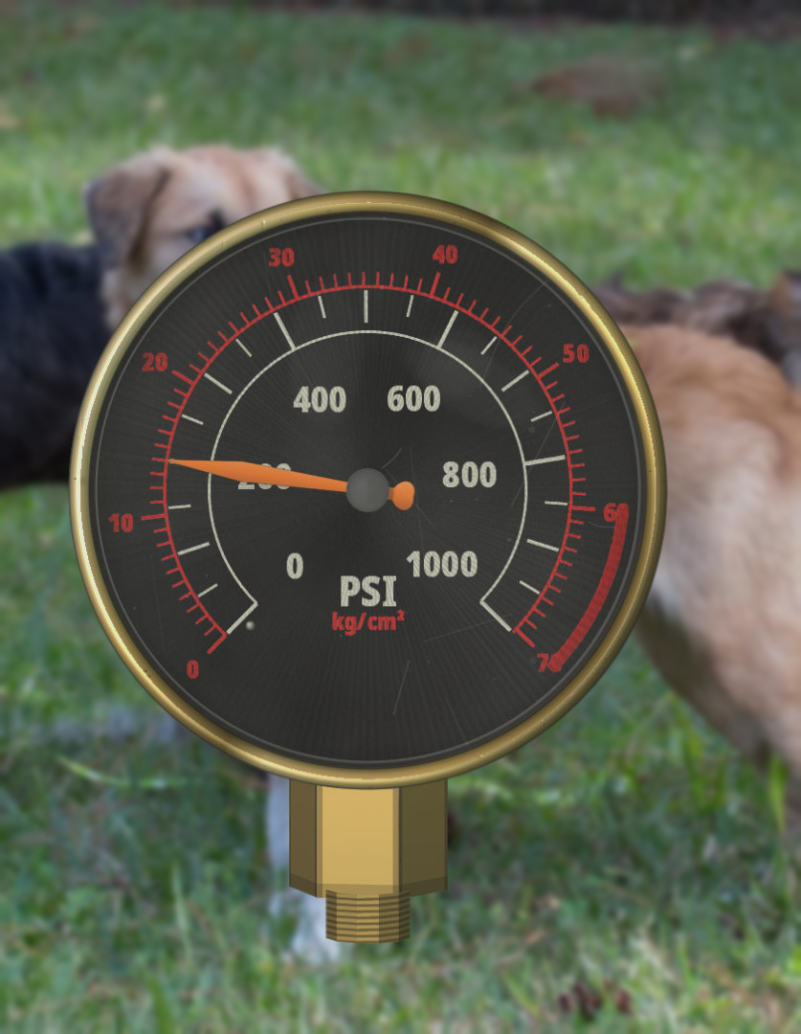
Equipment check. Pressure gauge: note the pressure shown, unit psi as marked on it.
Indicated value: 200 psi
